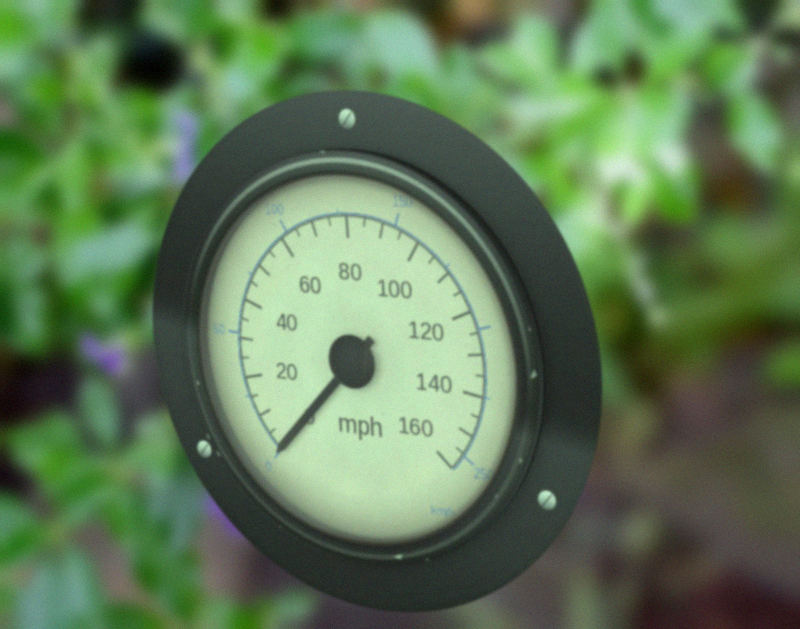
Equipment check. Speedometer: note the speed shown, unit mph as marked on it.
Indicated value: 0 mph
